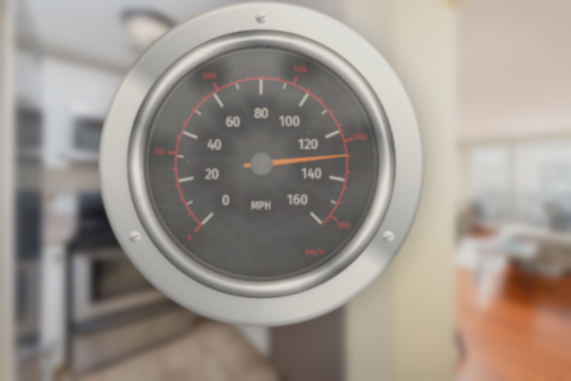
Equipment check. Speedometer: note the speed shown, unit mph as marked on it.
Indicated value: 130 mph
